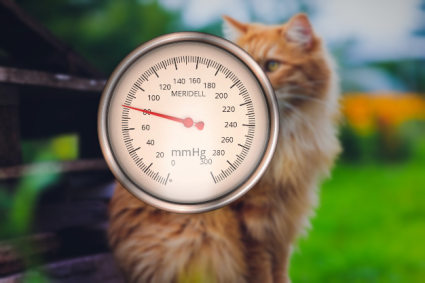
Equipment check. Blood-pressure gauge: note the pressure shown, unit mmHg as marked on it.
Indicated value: 80 mmHg
